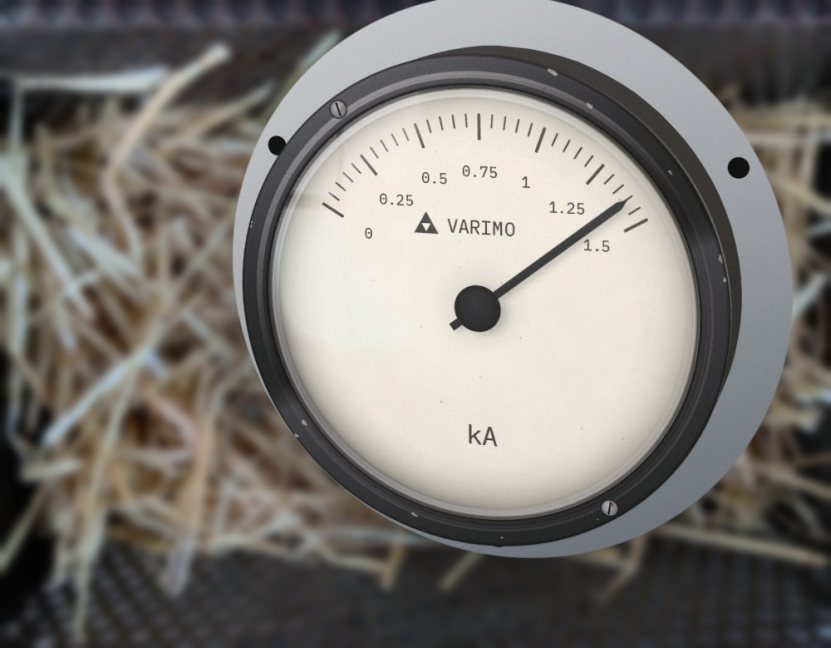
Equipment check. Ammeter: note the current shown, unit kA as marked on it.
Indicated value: 1.4 kA
